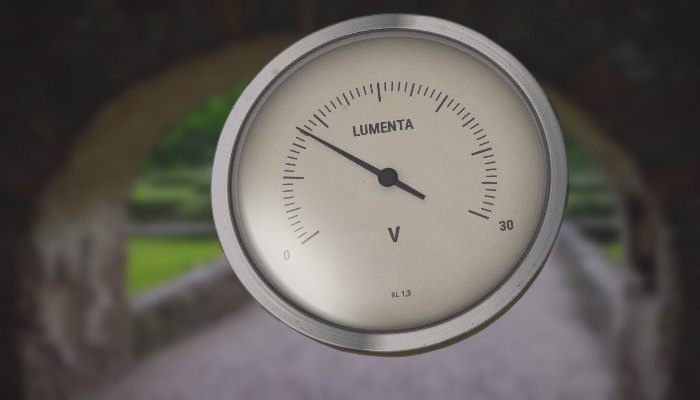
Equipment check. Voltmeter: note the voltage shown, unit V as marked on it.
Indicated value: 8.5 V
